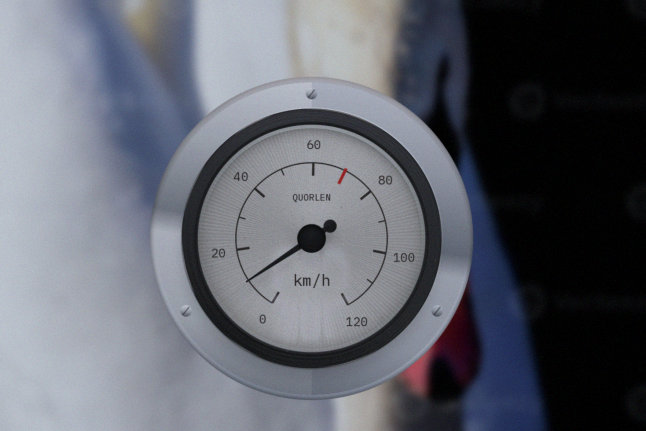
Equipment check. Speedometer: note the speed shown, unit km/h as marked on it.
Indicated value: 10 km/h
